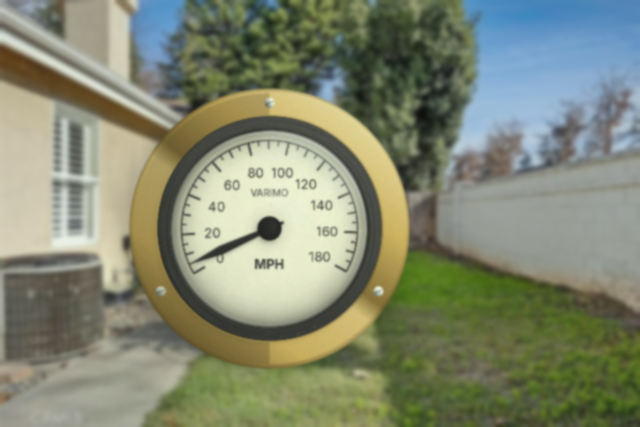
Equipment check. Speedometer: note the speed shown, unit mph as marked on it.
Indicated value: 5 mph
